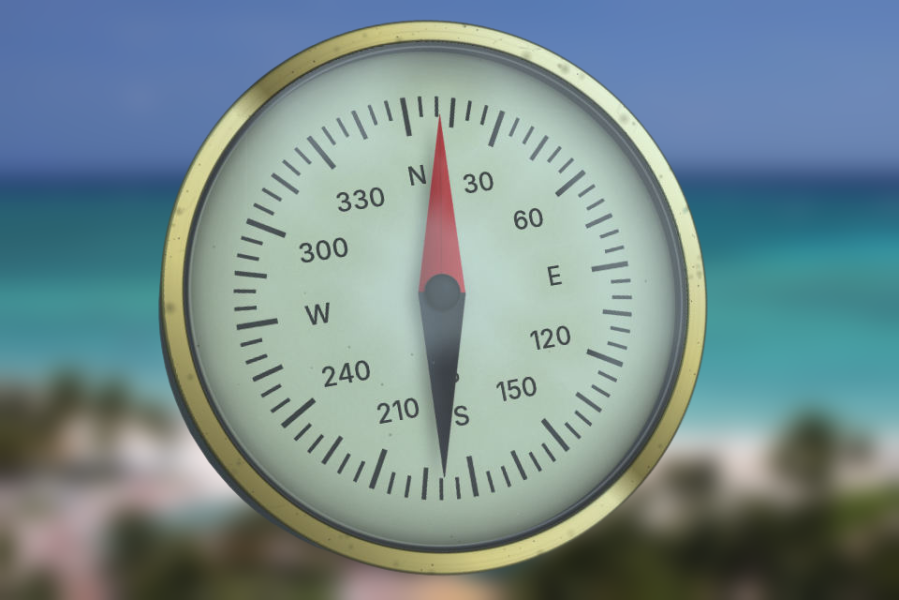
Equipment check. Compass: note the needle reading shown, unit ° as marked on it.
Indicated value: 10 °
